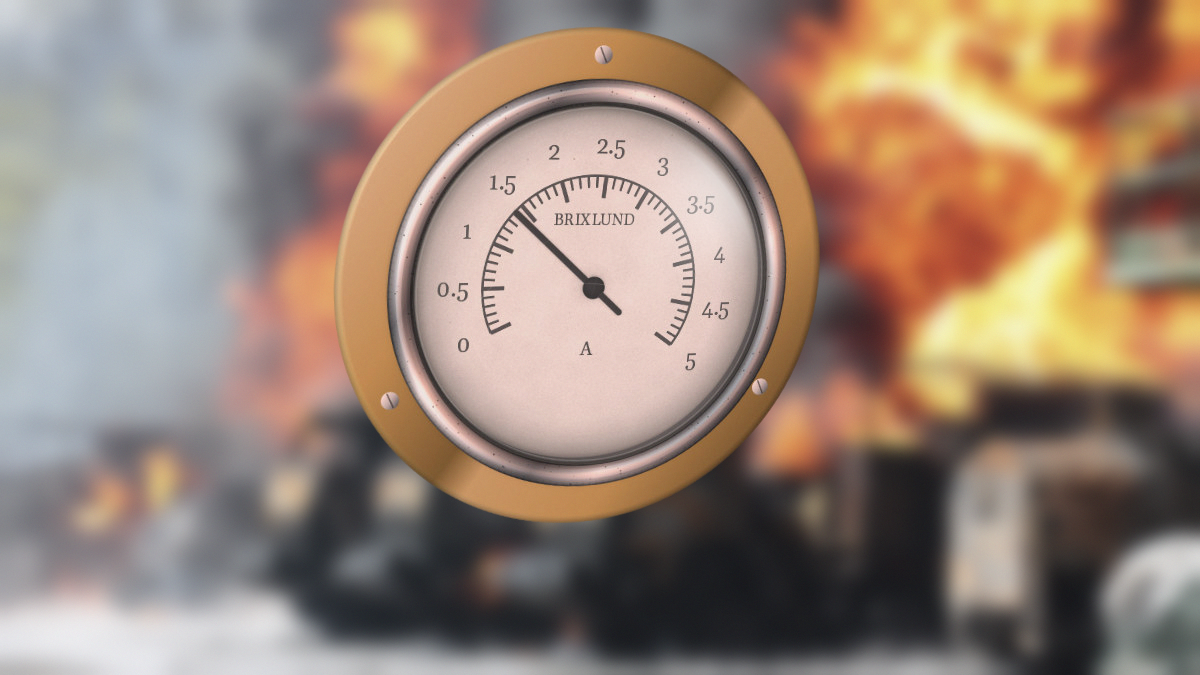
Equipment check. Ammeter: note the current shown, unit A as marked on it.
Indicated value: 1.4 A
